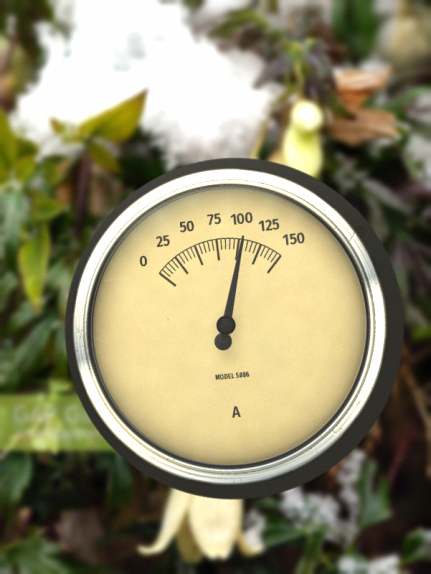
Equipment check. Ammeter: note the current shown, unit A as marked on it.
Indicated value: 105 A
